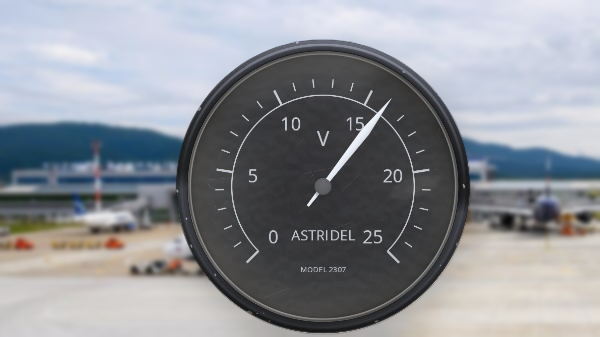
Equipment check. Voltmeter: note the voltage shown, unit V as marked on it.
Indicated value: 16 V
